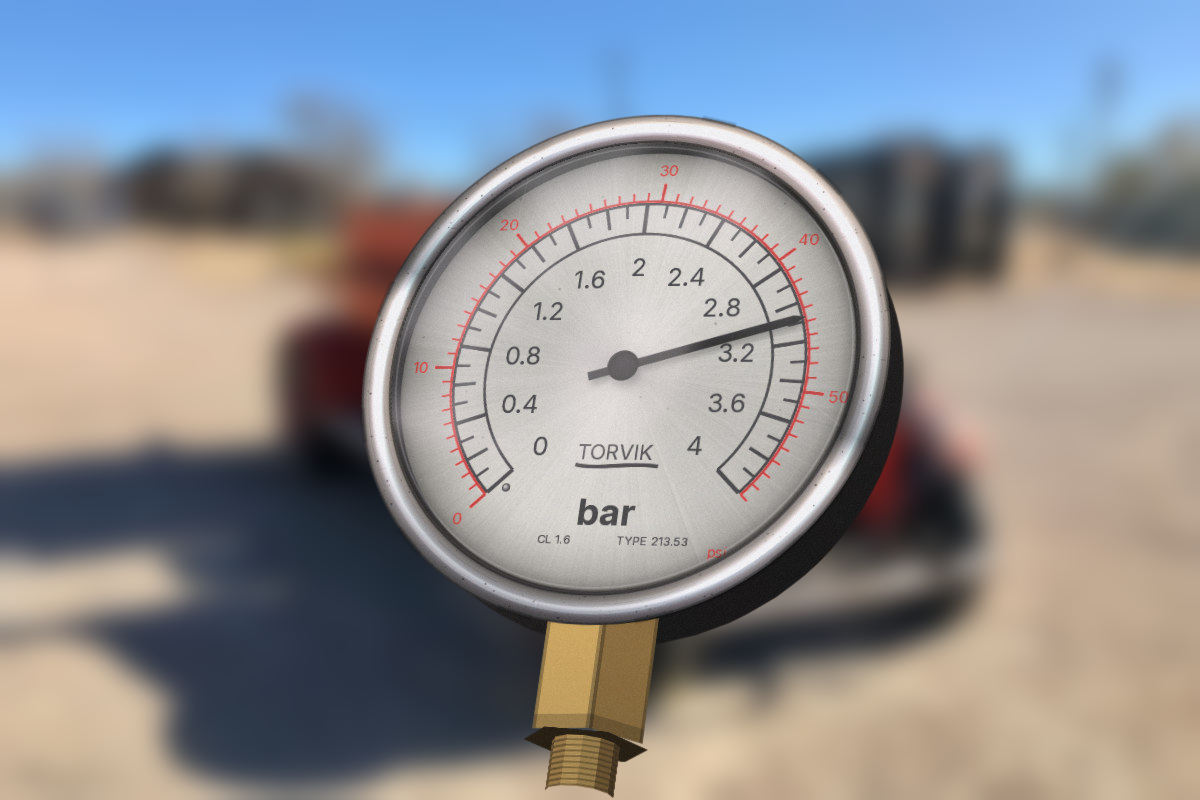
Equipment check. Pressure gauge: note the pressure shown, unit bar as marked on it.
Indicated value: 3.1 bar
